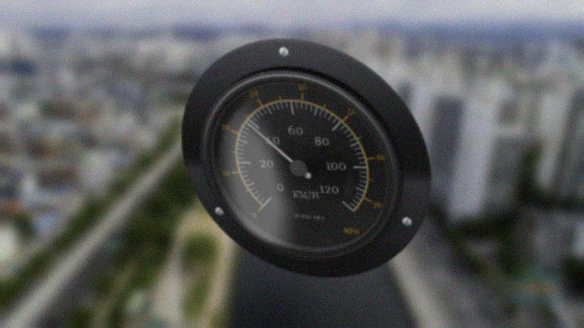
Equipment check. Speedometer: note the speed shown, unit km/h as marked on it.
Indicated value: 40 km/h
